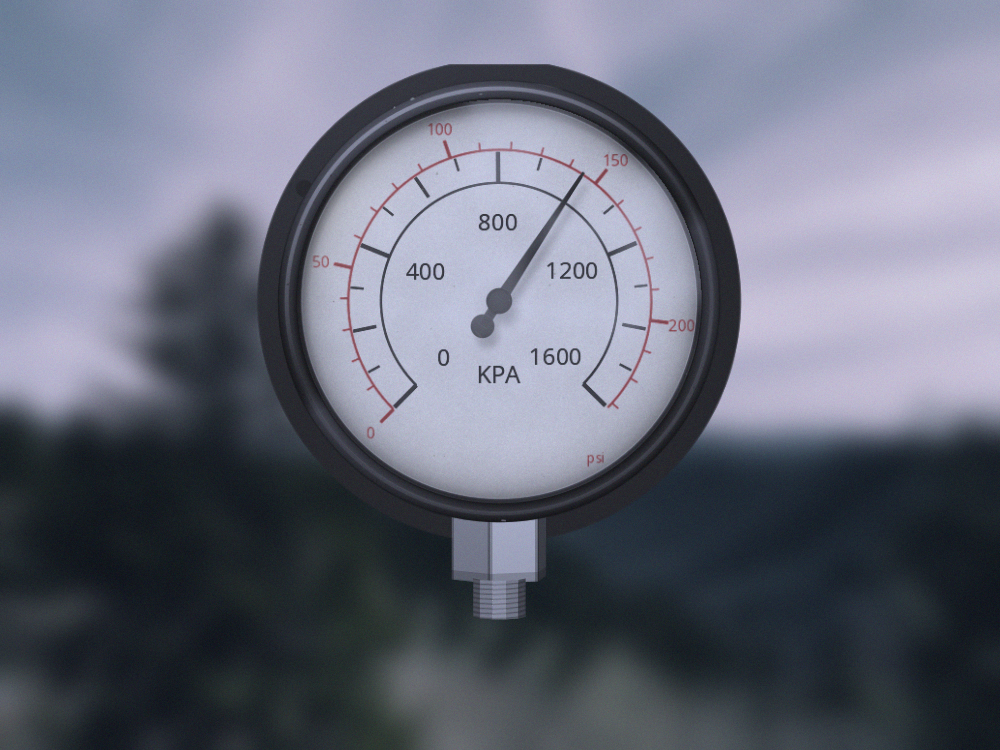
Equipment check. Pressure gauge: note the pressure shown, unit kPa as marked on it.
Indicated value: 1000 kPa
